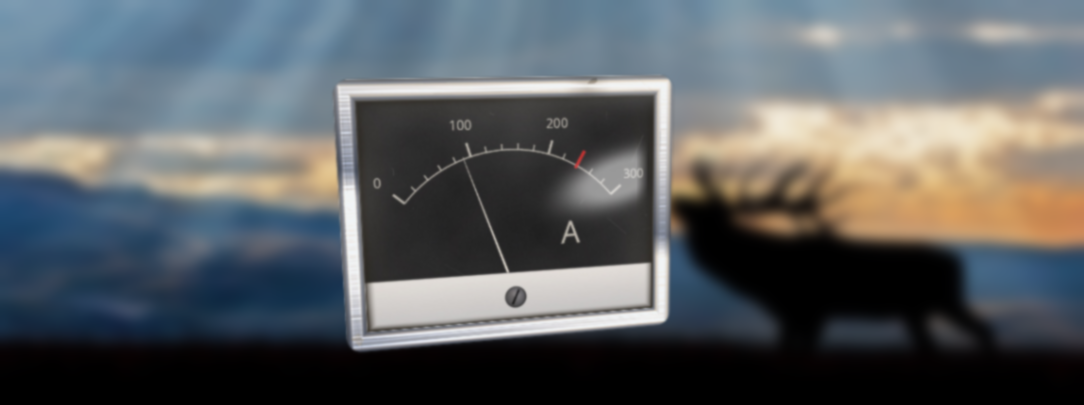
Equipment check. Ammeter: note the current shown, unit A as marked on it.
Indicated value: 90 A
